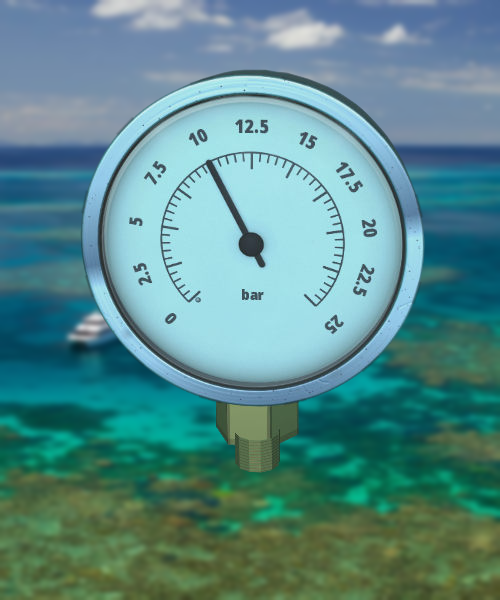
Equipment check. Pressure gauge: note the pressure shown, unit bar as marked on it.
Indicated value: 10 bar
